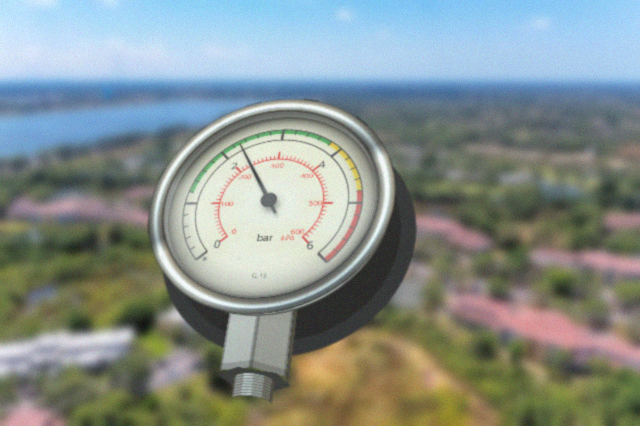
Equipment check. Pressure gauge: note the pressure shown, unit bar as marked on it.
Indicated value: 2.3 bar
